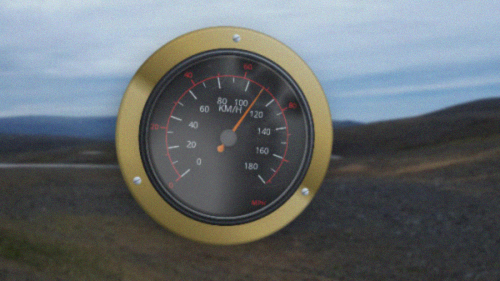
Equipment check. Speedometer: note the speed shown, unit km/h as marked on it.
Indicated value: 110 km/h
